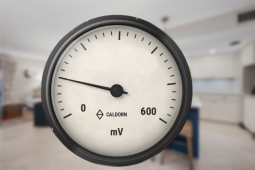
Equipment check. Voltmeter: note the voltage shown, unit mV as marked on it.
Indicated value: 100 mV
